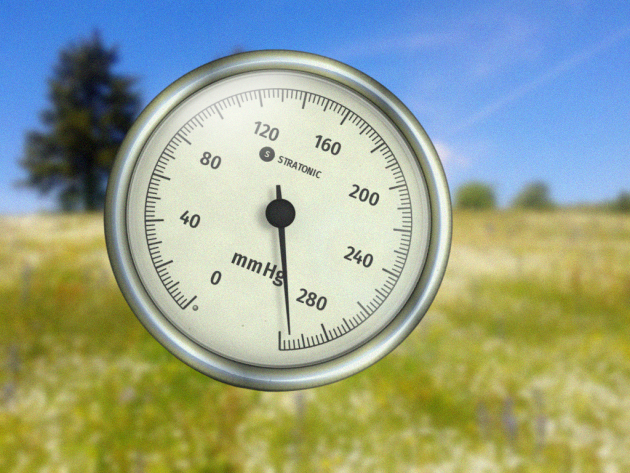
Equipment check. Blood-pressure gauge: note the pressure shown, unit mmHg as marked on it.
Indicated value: 296 mmHg
